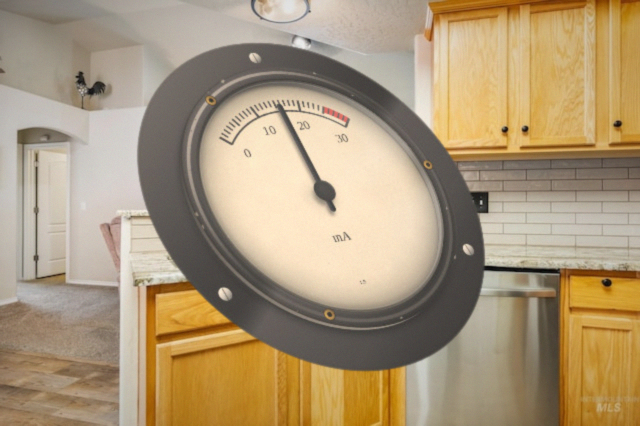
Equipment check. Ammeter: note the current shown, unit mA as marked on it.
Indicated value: 15 mA
